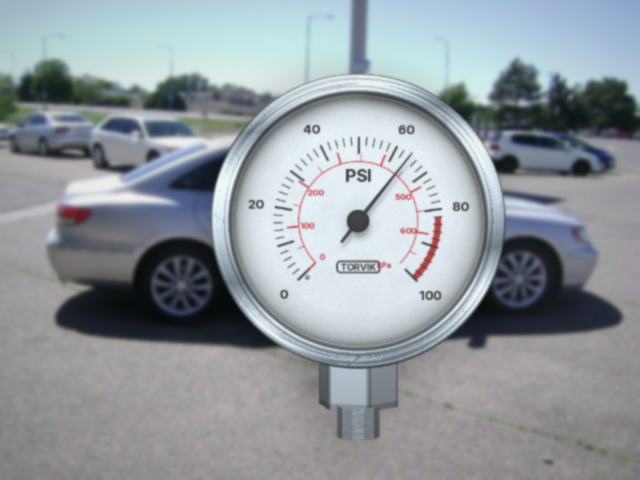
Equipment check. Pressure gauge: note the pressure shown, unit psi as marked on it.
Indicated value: 64 psi
